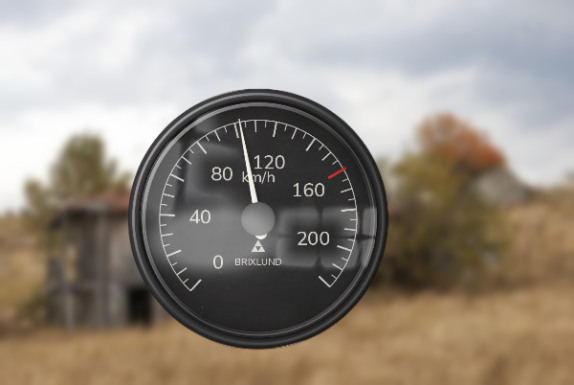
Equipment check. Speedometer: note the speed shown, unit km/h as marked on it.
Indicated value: 102.5 km/h
